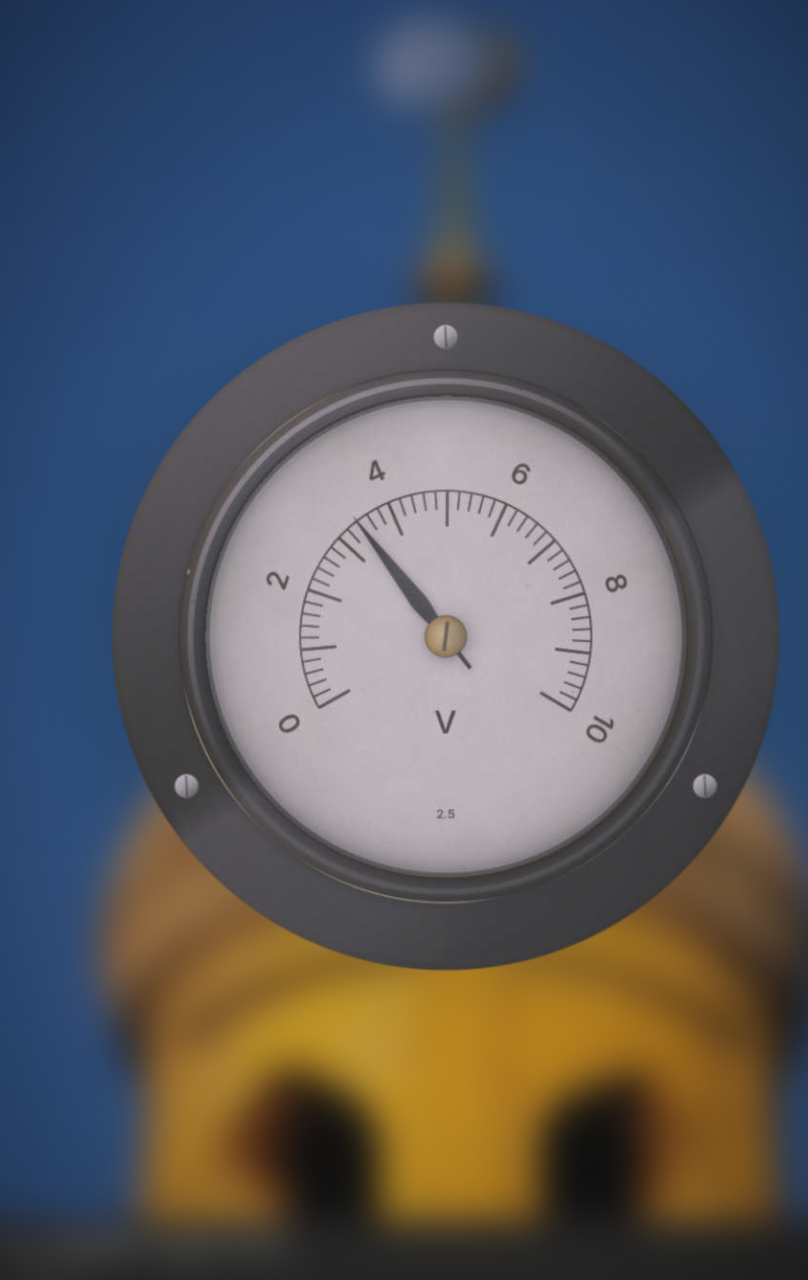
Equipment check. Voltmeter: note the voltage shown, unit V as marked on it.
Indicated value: 3.4 V
